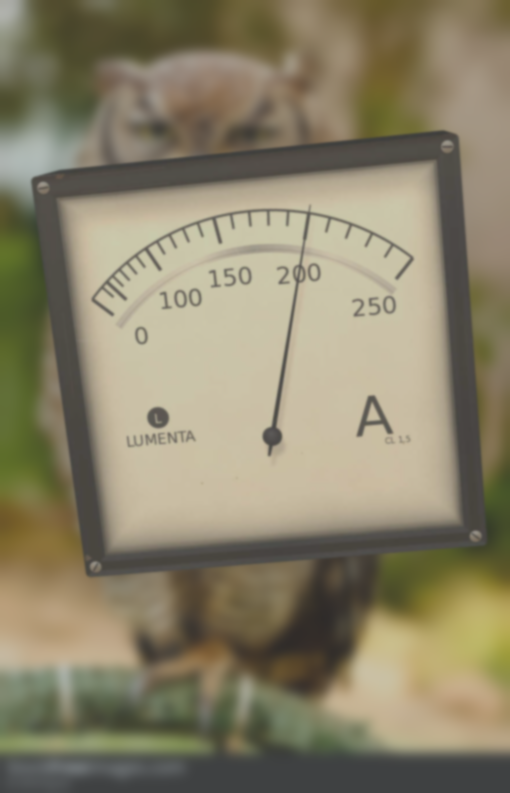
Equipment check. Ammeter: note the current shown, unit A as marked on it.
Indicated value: 200 A
